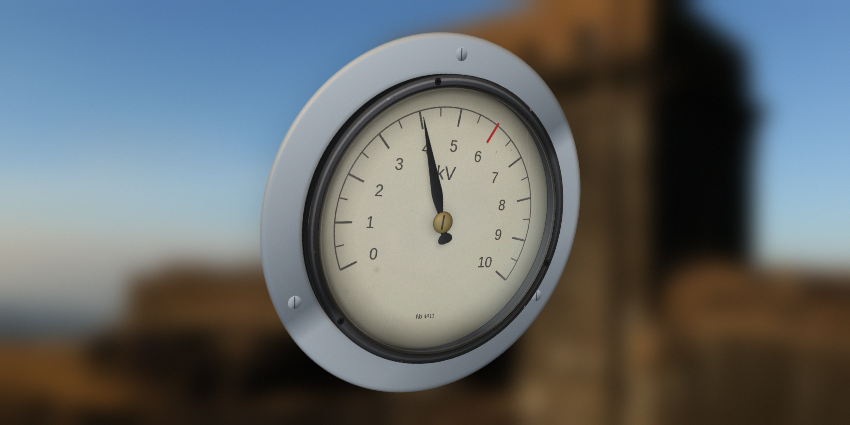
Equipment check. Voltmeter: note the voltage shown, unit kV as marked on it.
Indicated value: 4 kV
